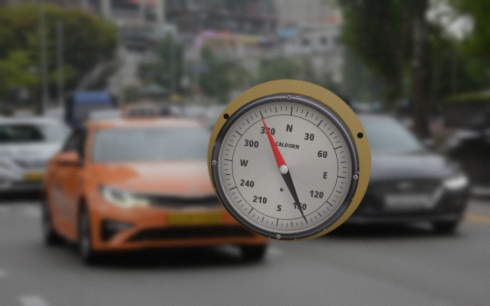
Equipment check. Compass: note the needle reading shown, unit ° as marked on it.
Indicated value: 330 °
